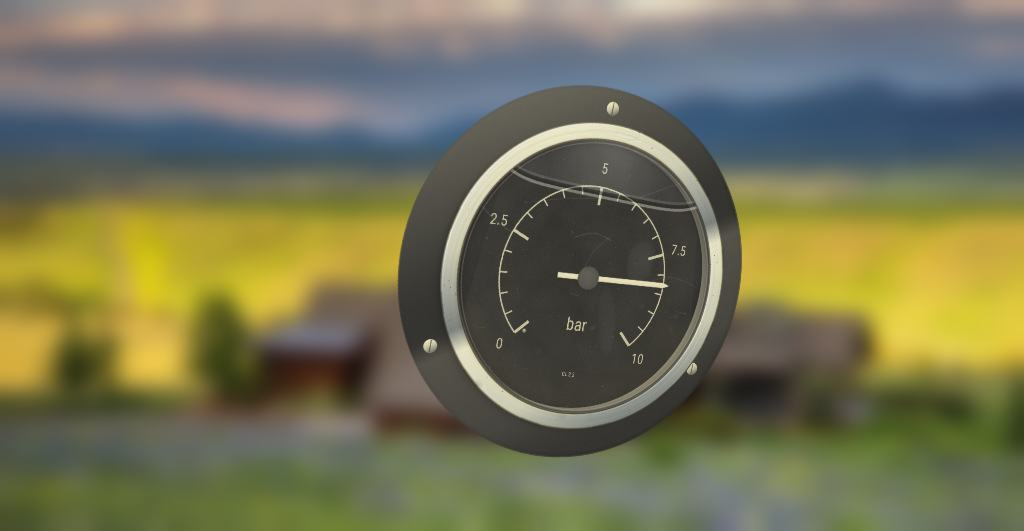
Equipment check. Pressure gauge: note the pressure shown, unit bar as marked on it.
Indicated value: 8.25 bar
